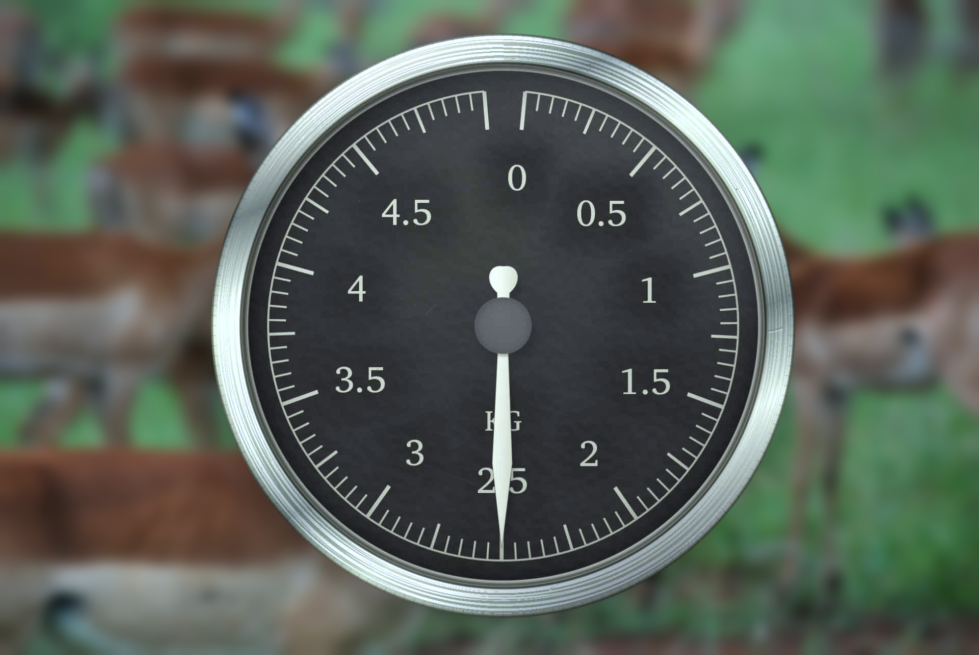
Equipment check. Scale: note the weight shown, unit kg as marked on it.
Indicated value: 2.5 kg
